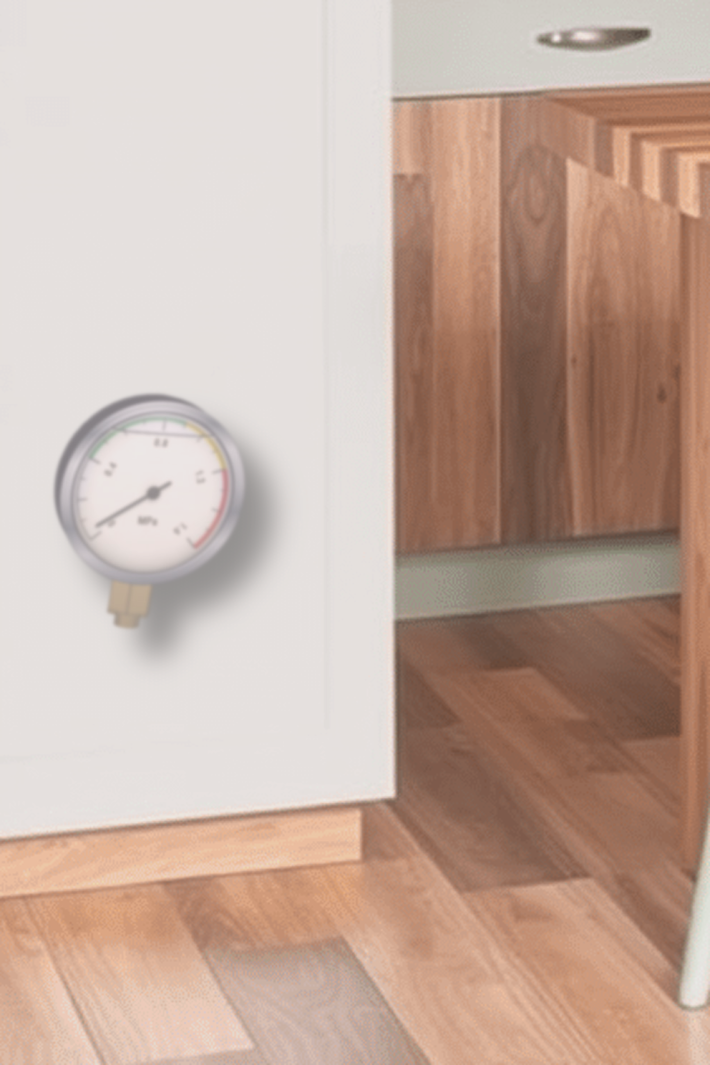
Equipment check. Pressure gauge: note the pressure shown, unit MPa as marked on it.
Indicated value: 0.05 MPa
